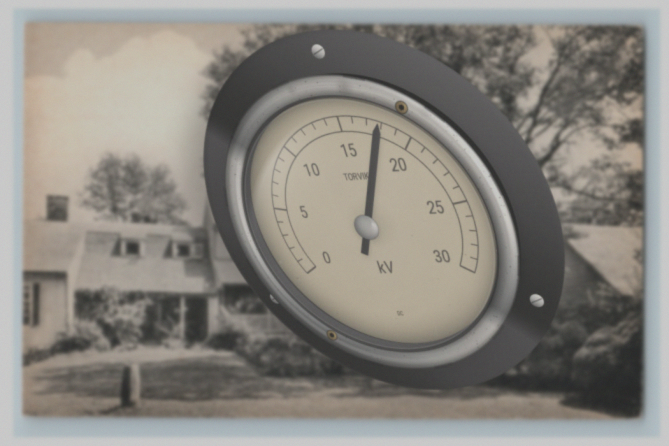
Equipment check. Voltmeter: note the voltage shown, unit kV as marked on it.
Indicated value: 18 kV
